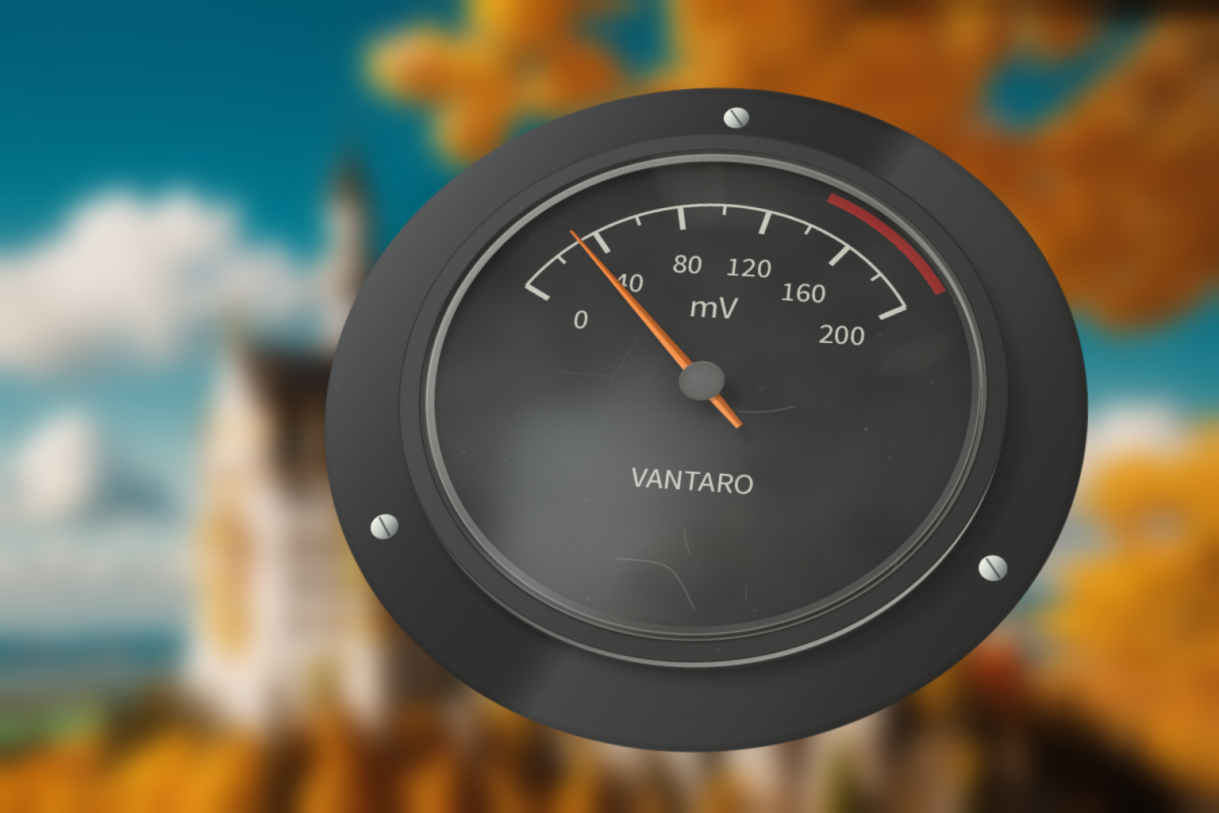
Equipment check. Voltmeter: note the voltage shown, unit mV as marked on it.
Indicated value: 30 mV
